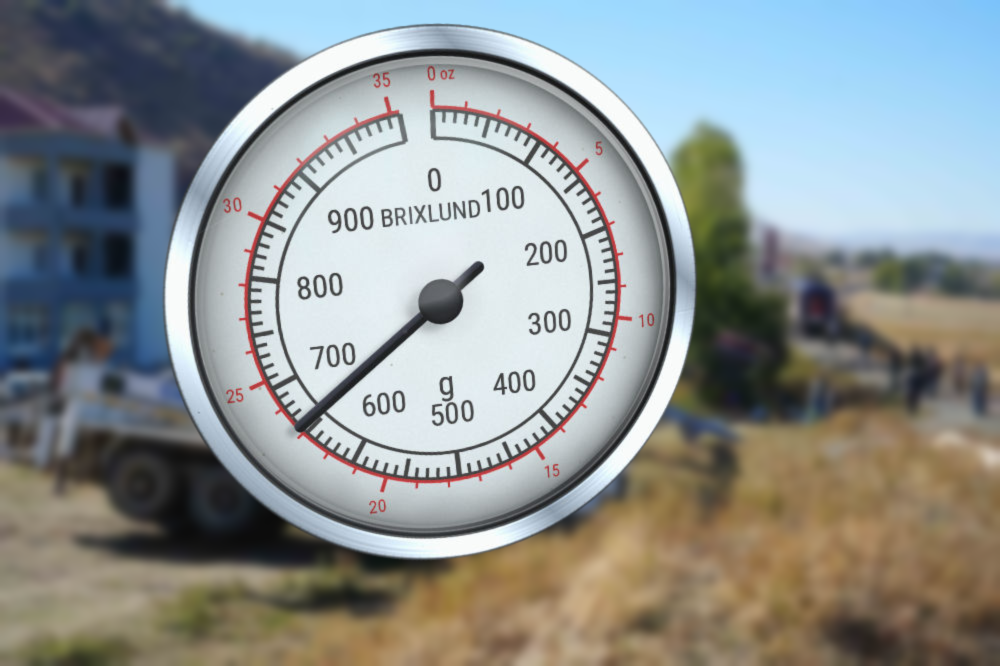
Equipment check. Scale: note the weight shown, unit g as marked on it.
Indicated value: 660 g
